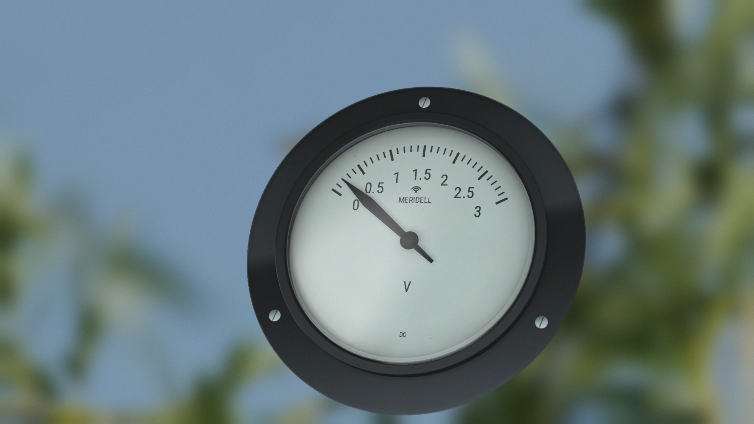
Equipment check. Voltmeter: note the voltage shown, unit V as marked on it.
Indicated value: 0.2 V
